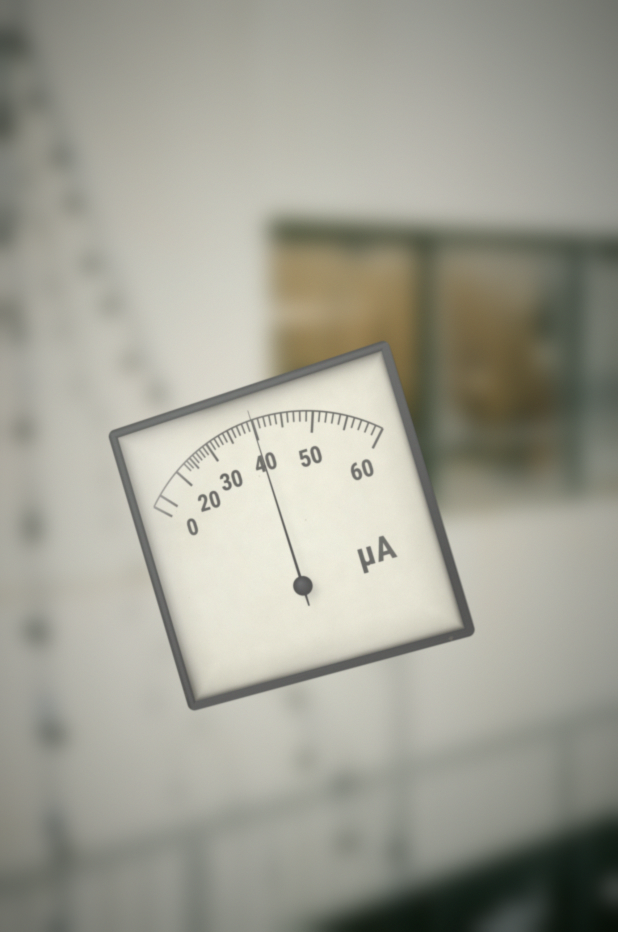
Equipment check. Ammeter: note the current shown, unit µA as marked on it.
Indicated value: 40 µA
